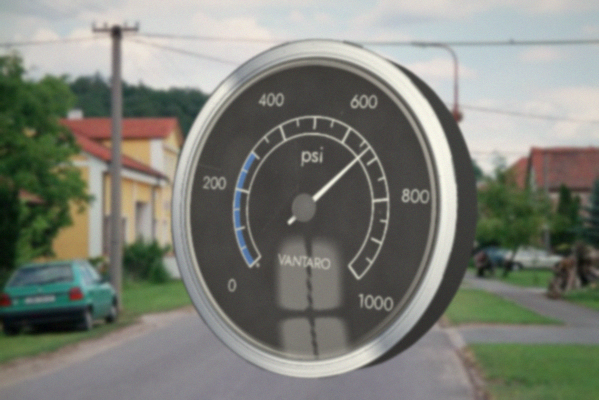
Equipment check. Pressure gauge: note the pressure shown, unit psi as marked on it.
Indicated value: 675 psi
